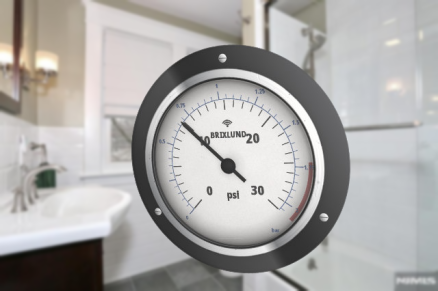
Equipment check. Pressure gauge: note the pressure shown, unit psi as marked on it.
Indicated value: 10 psi
